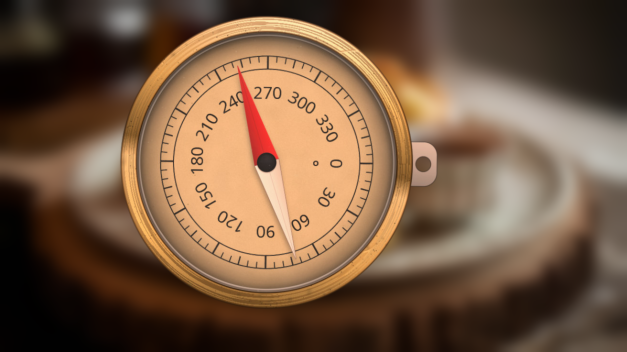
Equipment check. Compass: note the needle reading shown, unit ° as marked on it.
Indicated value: 252.5 °
